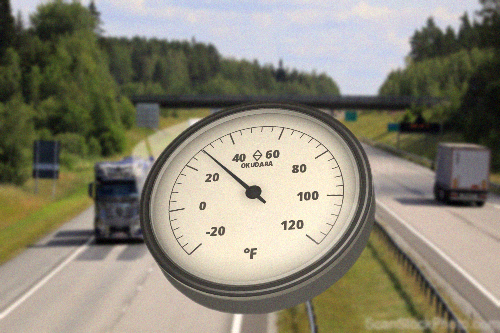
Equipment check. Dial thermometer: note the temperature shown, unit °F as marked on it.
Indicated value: 28 °F
